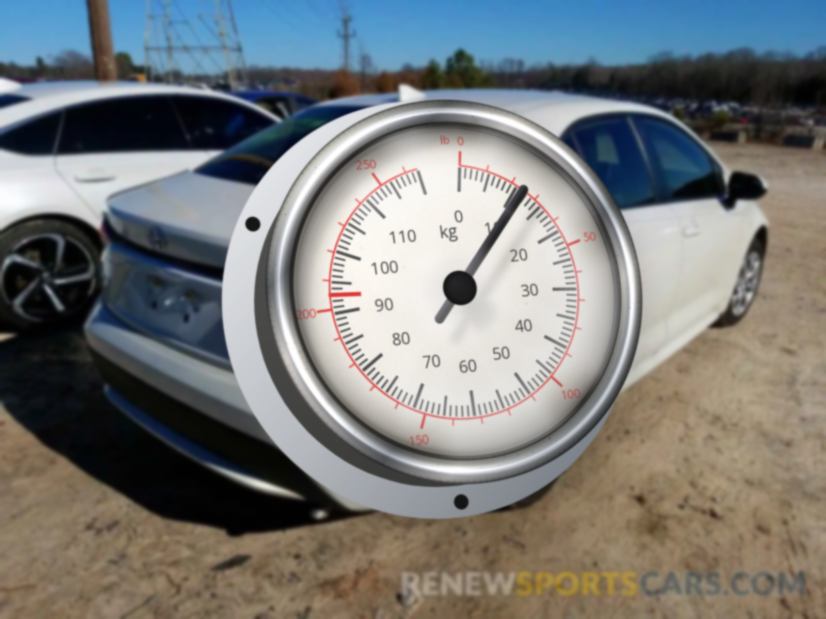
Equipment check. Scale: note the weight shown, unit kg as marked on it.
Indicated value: 11 kg
